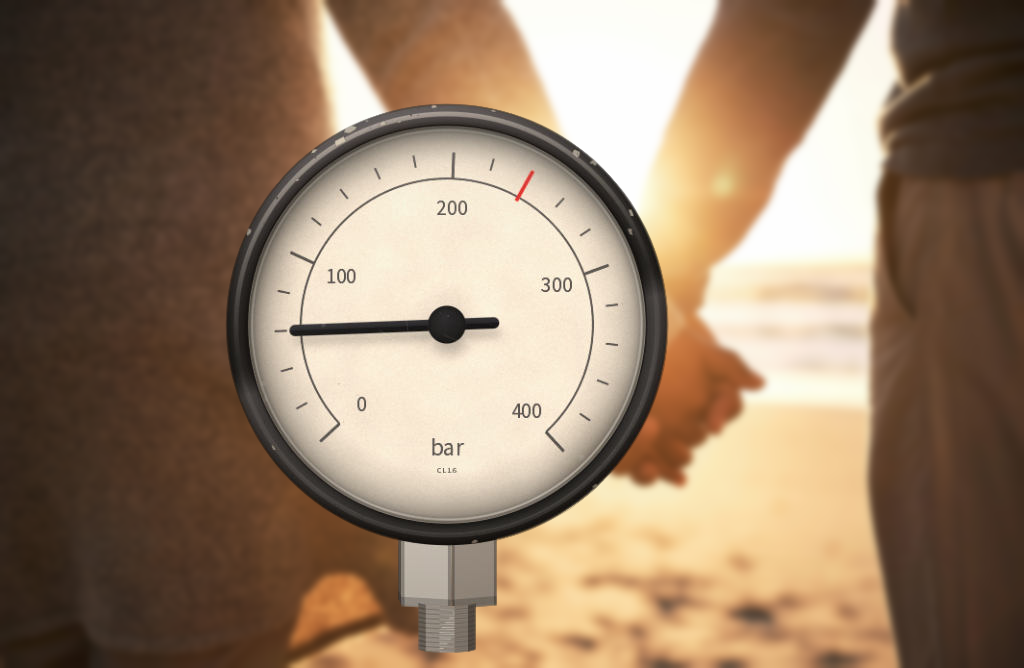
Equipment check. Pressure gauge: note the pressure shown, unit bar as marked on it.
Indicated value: 60 bar
